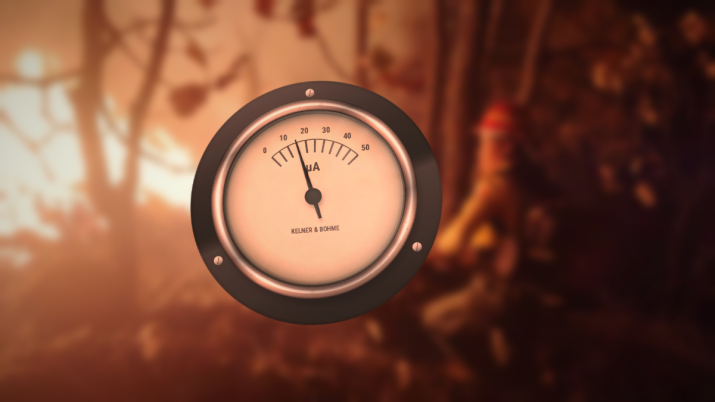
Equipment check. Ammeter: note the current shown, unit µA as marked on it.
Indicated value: 15 µA
